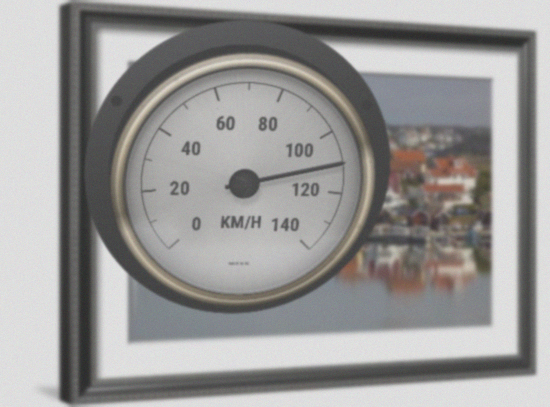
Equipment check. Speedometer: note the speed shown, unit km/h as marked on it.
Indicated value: 110 km/h
